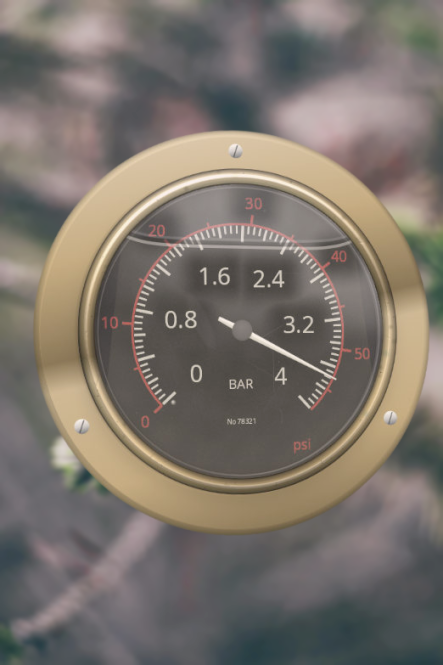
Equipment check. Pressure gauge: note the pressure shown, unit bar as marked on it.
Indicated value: 3.7 bar
